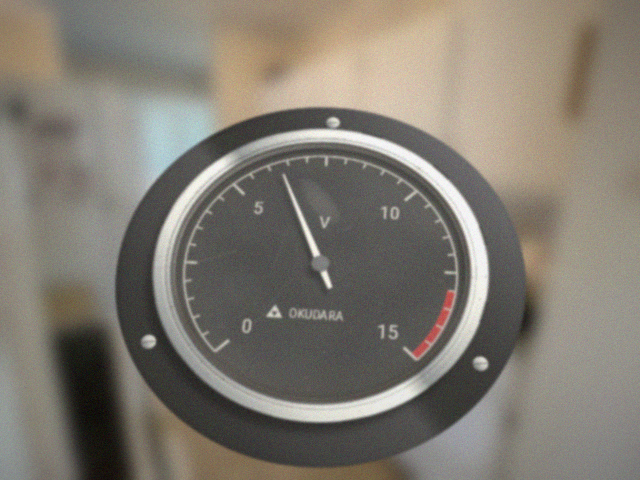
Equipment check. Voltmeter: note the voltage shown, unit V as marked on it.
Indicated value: 6.25 V
